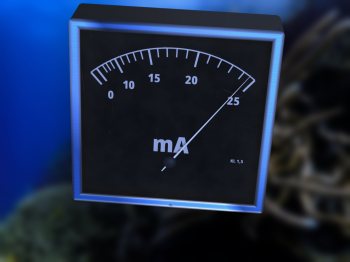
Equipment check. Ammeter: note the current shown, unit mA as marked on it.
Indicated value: 24.5 mA
